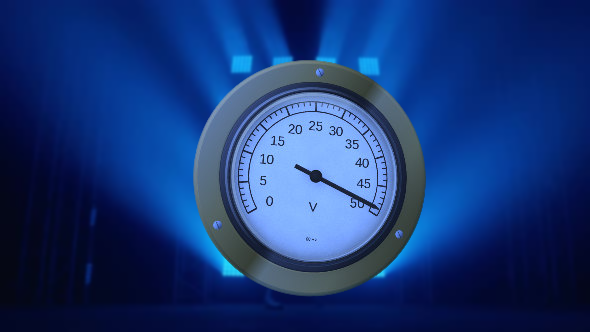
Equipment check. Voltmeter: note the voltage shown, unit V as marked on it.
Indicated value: 49 V
